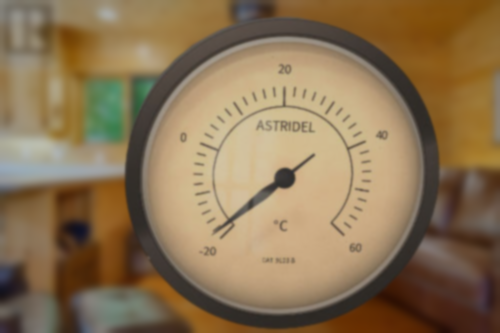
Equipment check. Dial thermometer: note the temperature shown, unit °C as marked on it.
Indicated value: -18 °C
